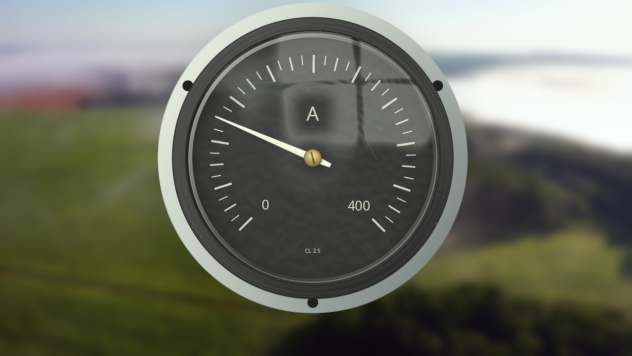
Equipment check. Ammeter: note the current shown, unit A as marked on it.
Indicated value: 100 A
